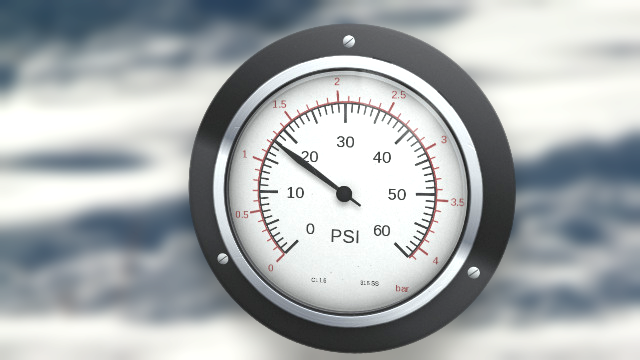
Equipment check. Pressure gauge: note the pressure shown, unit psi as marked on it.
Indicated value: 18 psi
